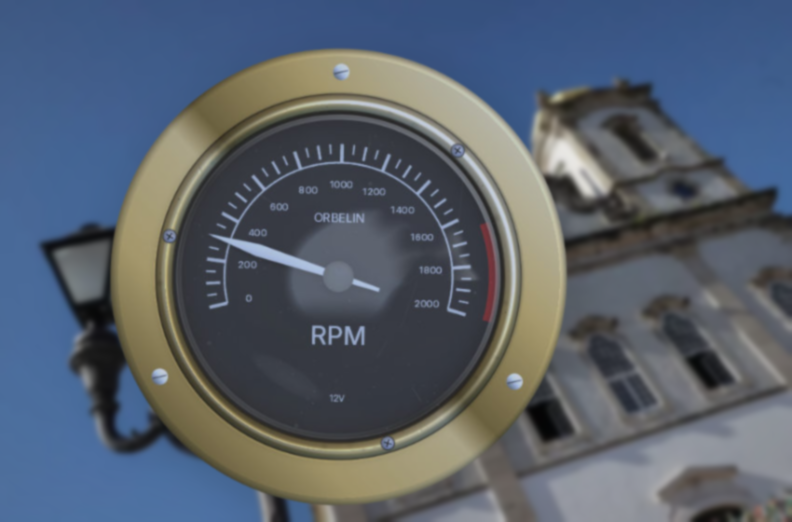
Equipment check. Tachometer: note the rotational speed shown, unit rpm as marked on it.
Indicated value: 300 rpm
